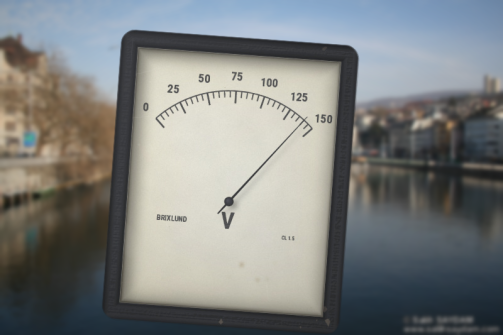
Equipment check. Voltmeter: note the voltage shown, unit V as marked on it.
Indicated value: 140 V
